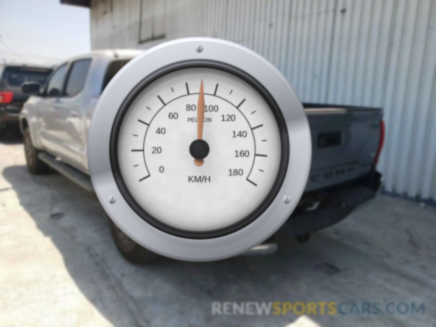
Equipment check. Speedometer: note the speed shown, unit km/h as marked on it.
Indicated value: 90 km/h
